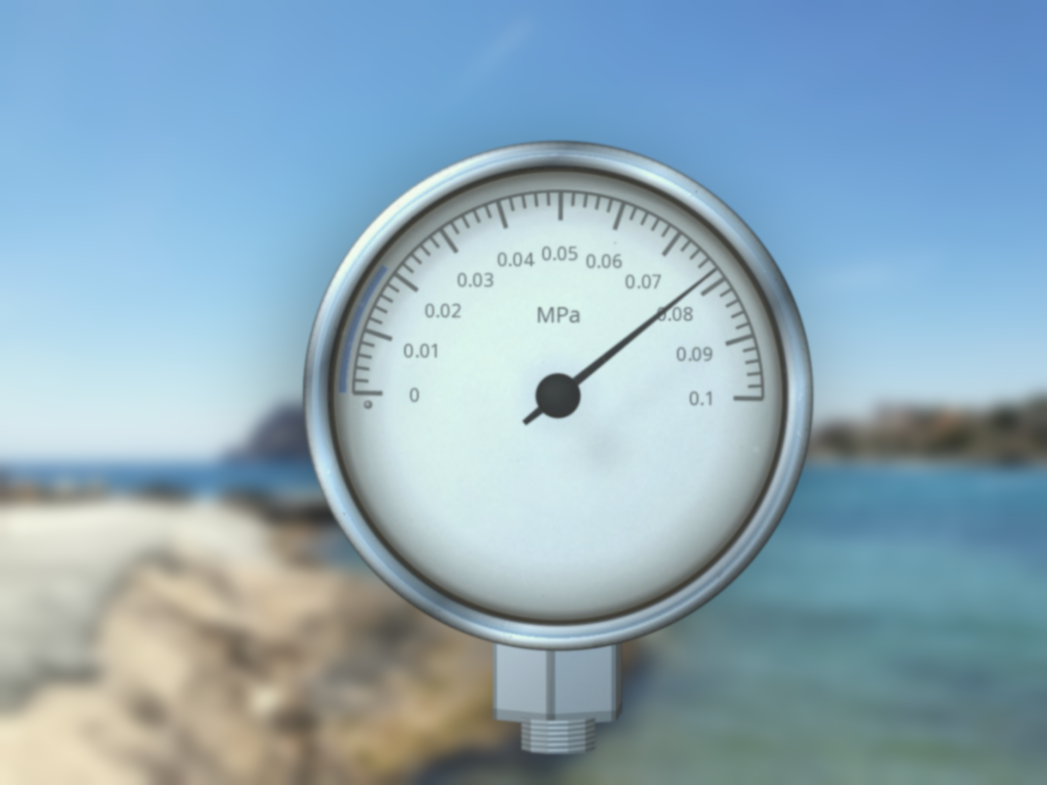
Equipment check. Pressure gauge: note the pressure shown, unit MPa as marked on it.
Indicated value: 0.078 MPa
